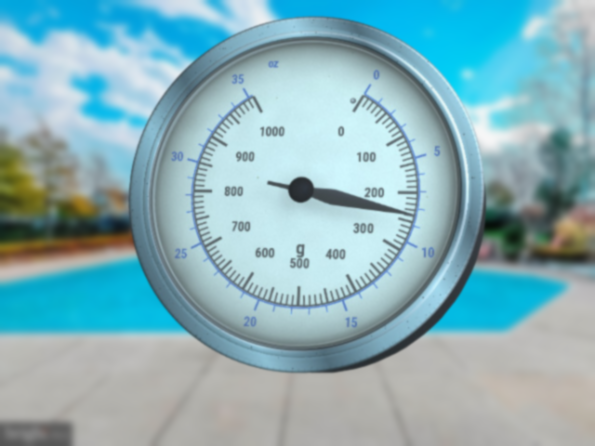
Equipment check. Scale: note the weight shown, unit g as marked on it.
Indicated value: 240 g
